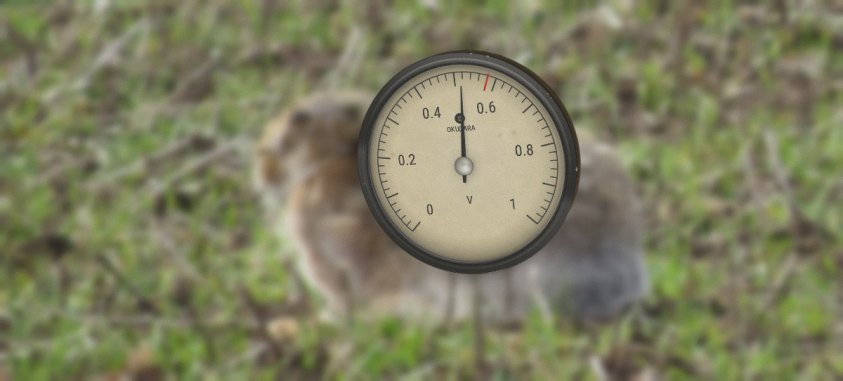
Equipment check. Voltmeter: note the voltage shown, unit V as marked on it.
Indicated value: 0.52 V
